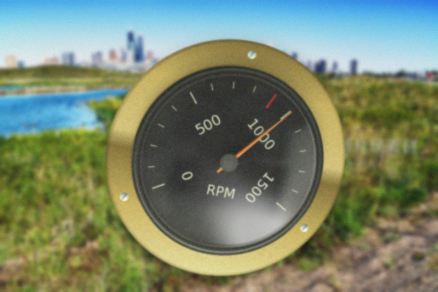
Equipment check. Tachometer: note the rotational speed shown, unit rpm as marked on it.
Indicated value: 1000 rpm
